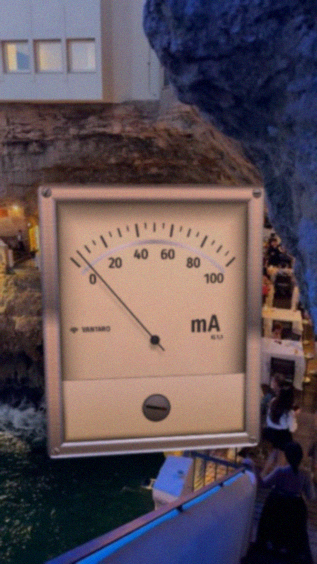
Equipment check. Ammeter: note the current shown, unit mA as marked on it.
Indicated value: 5 mA
